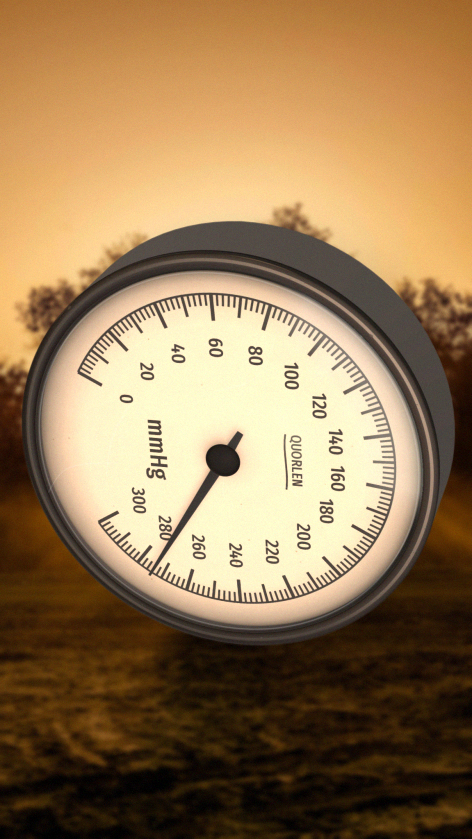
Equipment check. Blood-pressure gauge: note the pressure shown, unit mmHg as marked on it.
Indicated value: 274 mmHg
